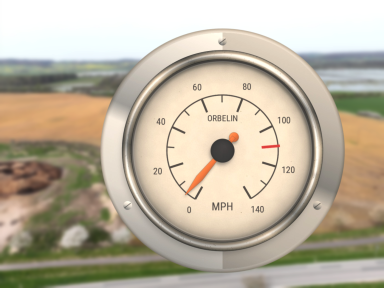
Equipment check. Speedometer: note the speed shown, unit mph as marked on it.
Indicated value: 5 mph
